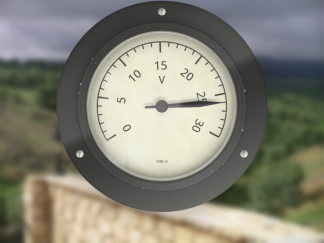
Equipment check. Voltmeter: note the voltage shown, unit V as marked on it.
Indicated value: 26 V
